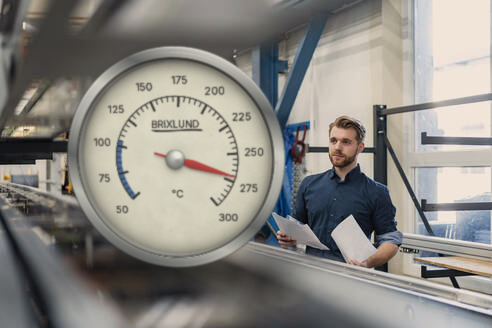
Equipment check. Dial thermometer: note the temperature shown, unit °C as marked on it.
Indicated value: 270 °C
